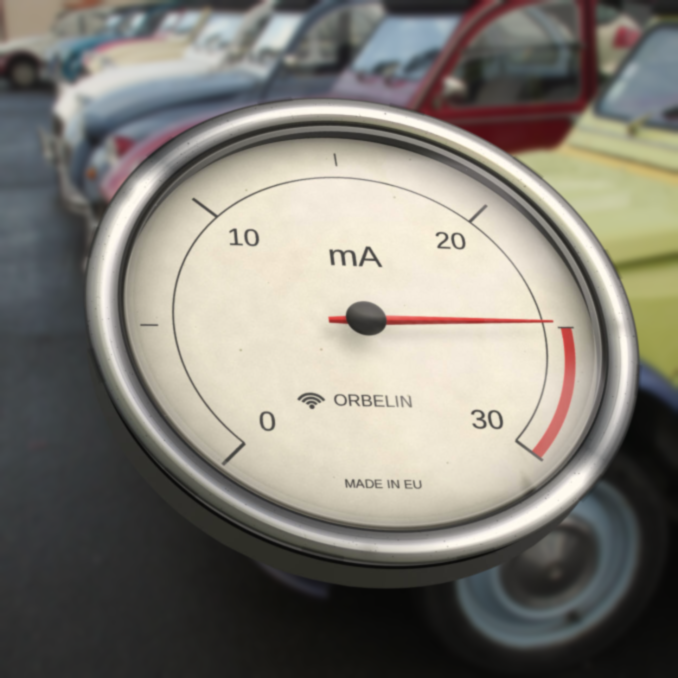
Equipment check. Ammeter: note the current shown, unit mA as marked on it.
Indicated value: 25 mA
